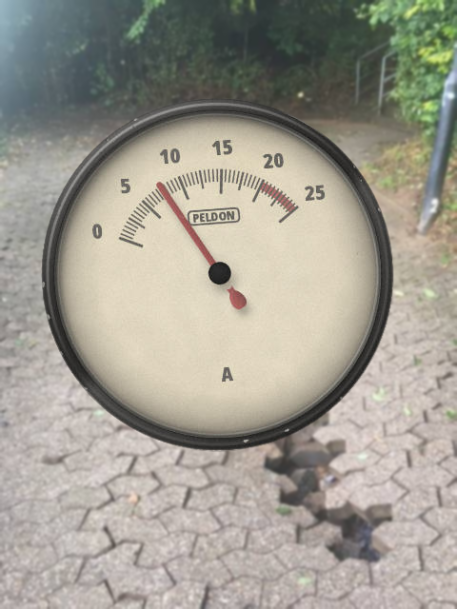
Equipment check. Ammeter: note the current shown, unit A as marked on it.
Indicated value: 7.5 A
